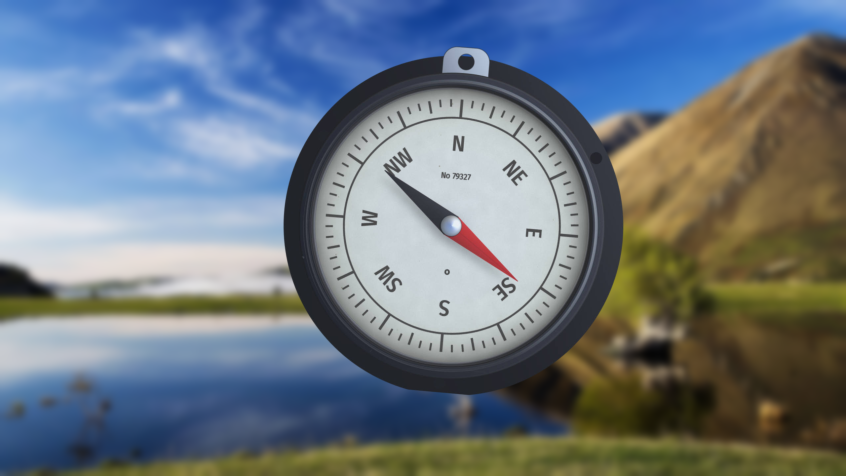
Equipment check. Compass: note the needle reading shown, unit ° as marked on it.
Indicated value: 125 °
